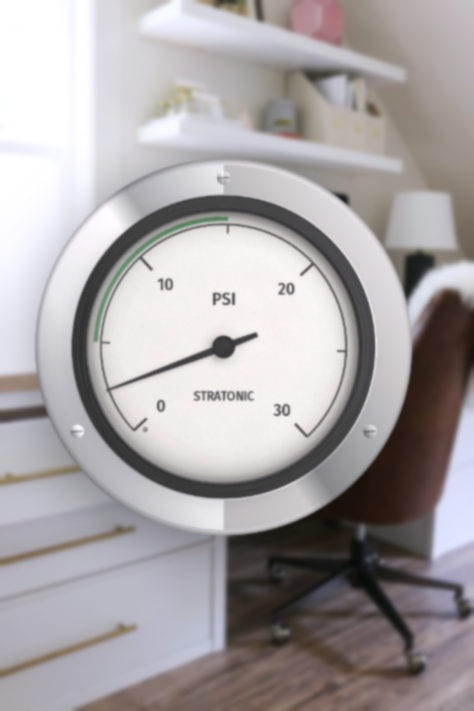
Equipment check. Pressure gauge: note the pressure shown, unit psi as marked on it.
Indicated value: 2.5 psi
